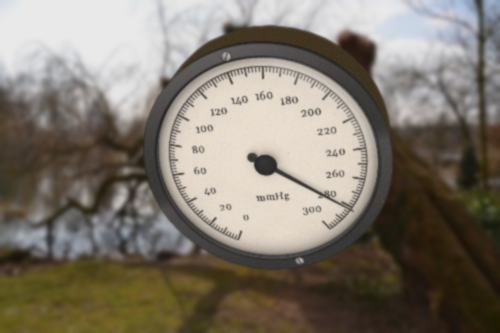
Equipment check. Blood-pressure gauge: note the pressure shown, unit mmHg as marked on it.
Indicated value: 280 mmHg
